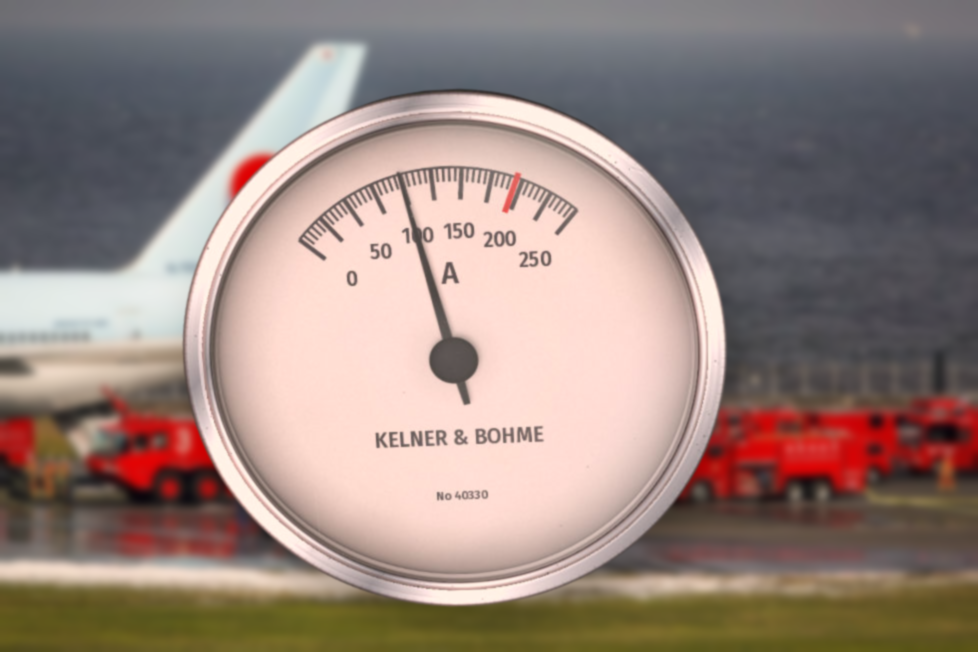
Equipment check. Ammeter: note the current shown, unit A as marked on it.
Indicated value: 100 A
